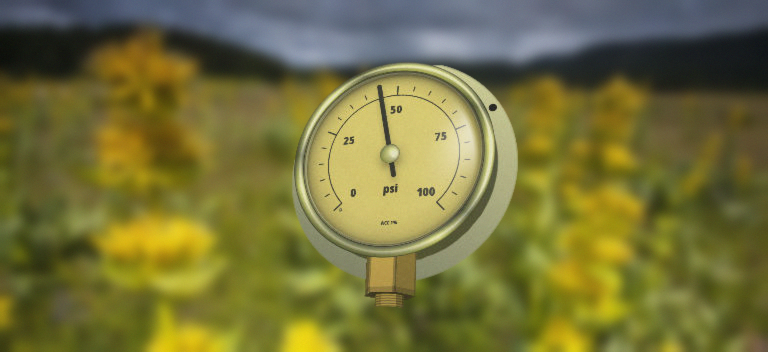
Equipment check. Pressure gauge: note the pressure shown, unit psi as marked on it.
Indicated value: 45 psi
